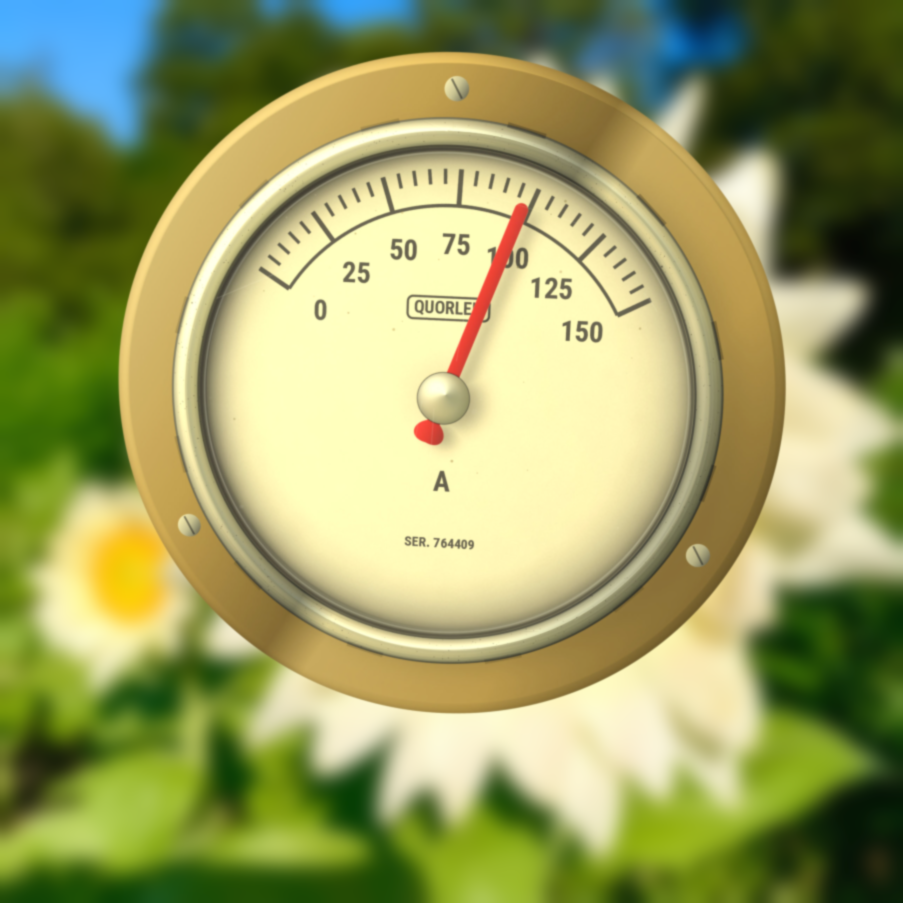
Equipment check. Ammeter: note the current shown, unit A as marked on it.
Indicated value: 97.5 A
